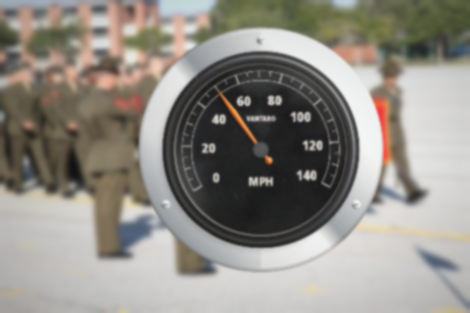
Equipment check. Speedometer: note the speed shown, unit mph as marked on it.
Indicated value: 50 mph
